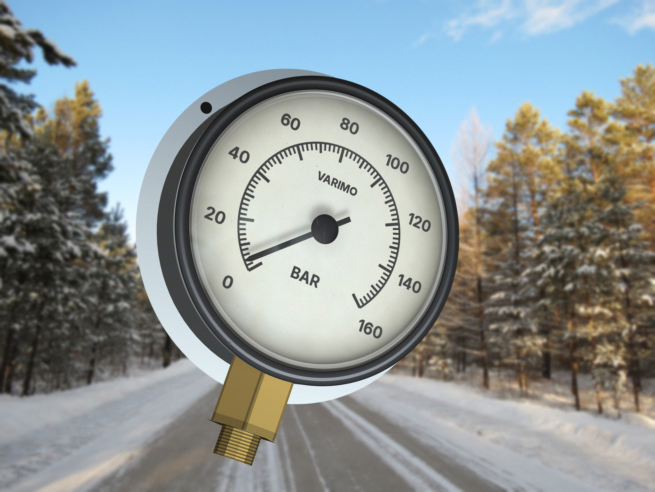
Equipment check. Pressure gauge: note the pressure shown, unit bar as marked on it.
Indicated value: 4 bar
